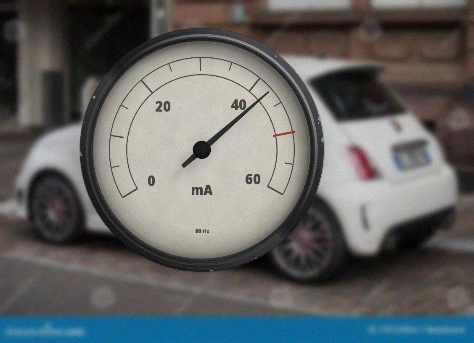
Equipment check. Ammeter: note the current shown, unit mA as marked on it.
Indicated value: 42.5 mA
